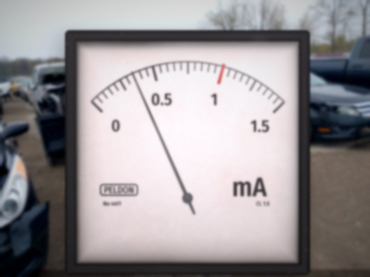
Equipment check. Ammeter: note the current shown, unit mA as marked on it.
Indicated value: 0.35 mA
